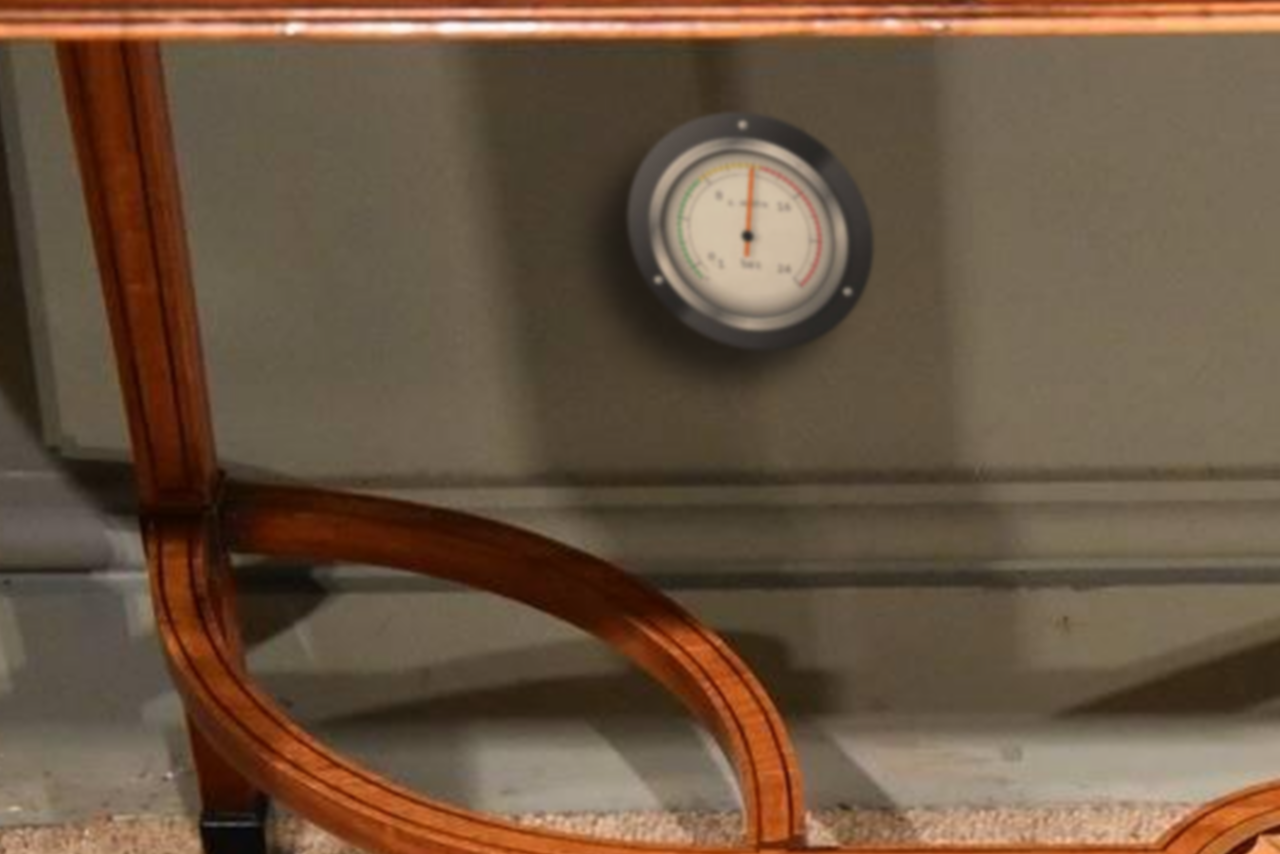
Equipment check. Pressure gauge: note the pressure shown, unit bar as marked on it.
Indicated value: 12 bar
